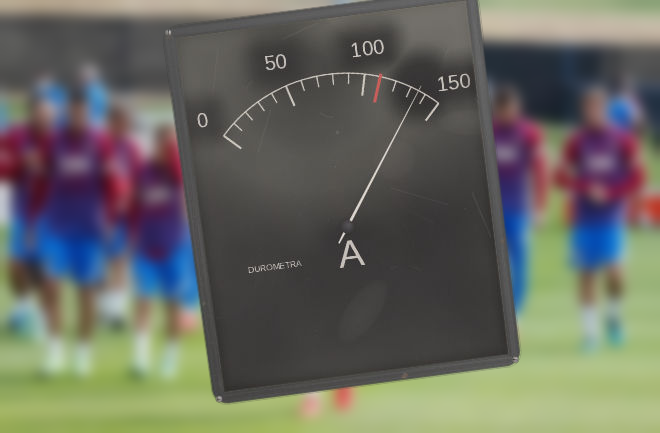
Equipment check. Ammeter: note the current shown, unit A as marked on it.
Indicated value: 135 A
